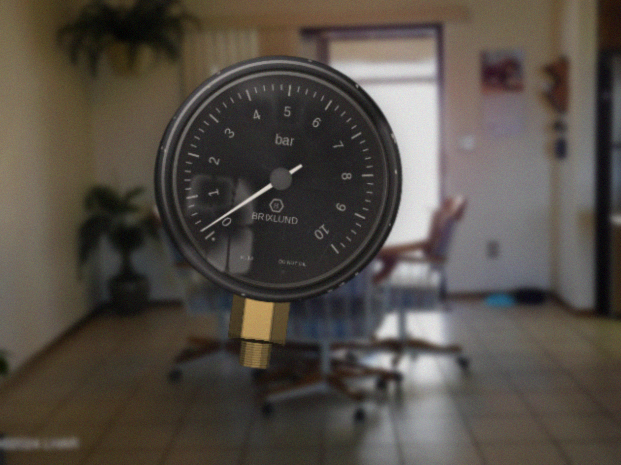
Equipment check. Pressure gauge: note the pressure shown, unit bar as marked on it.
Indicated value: 0.2 bar
